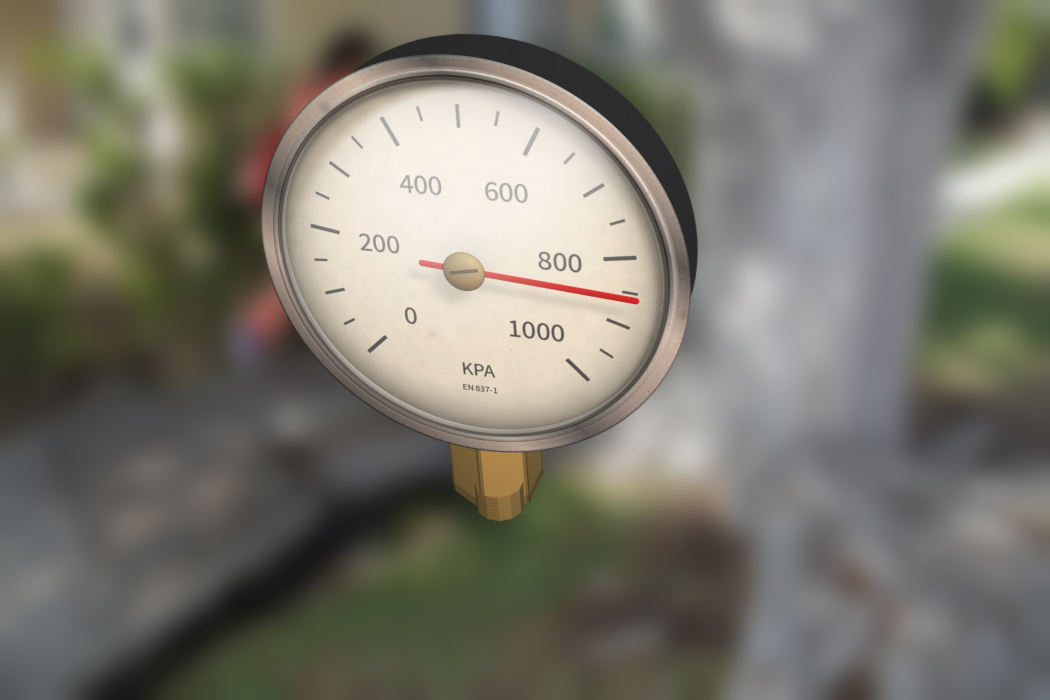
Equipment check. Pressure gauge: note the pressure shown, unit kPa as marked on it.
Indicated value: 850 kPa
